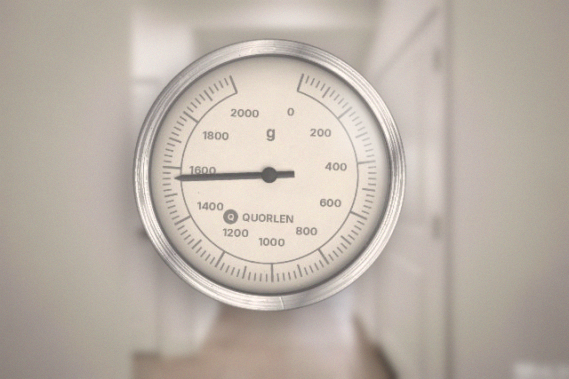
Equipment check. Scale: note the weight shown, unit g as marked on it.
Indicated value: 1560 g
